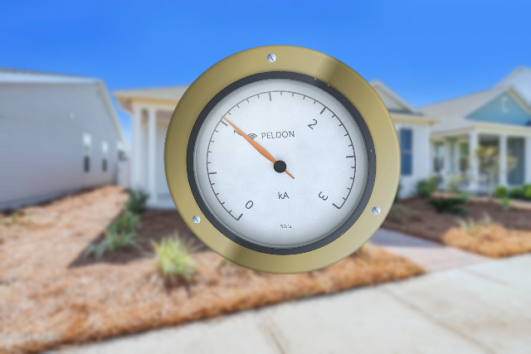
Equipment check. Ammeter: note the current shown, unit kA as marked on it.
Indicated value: 1.05 kA
